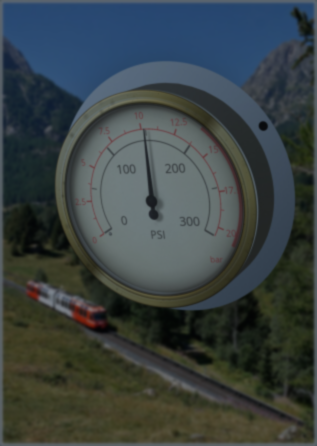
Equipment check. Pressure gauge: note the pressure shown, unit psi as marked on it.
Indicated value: 150 psi
